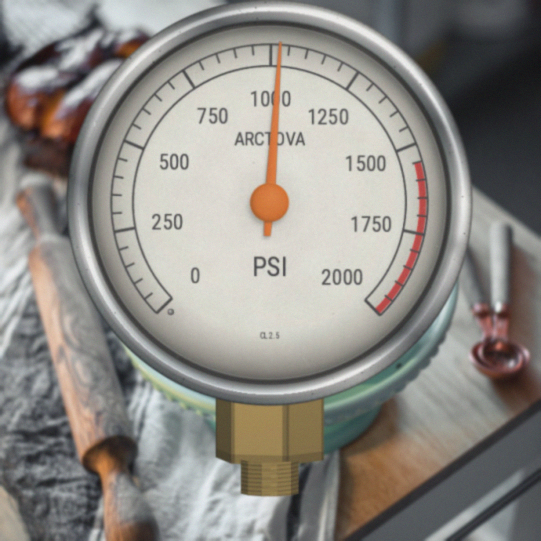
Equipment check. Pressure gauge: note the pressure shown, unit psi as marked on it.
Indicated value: 1025 psi
